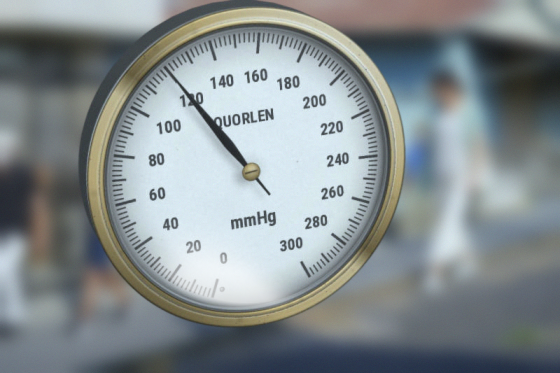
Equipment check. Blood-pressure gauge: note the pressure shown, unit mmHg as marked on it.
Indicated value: 120 mmHg
